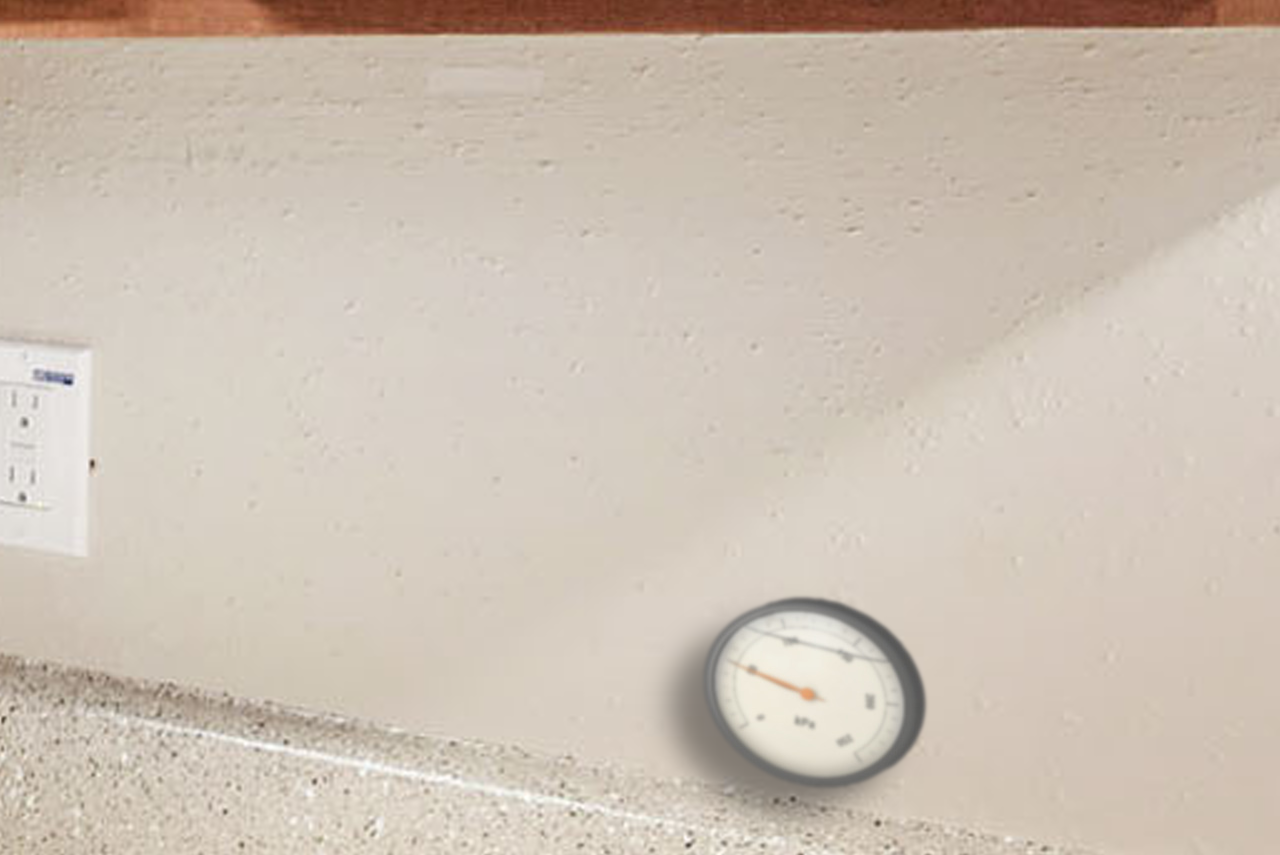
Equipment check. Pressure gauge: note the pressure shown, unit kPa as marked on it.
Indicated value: 50 kPa
